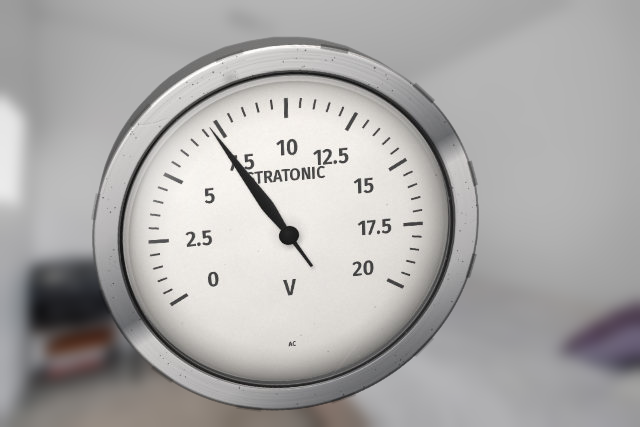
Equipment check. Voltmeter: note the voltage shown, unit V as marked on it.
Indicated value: 7.25 V
